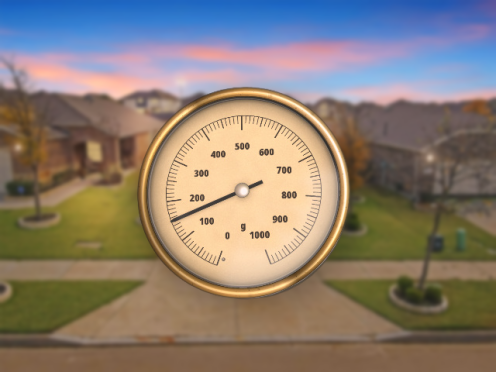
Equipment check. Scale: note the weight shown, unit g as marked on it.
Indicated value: 150 g
